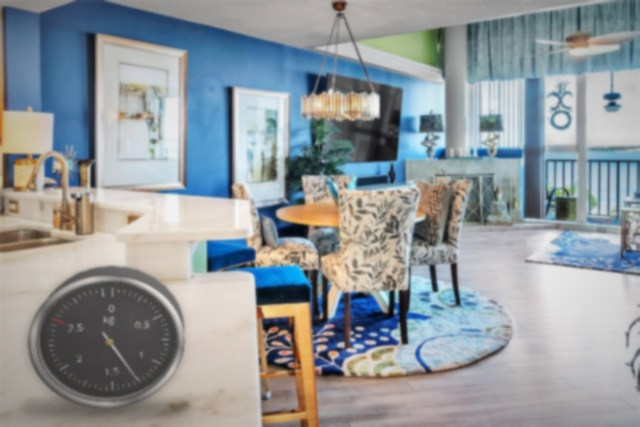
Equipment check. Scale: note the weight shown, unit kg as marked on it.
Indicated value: 1.25 kg
